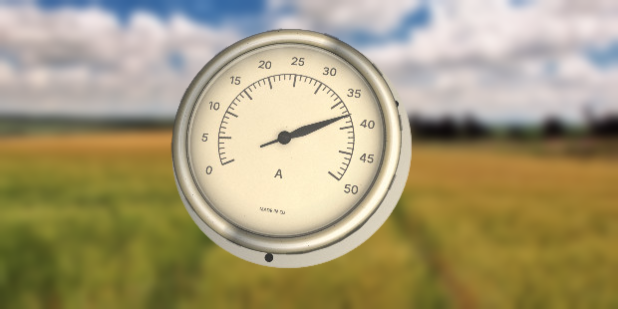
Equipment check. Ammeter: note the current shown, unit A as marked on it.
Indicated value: 38 A
